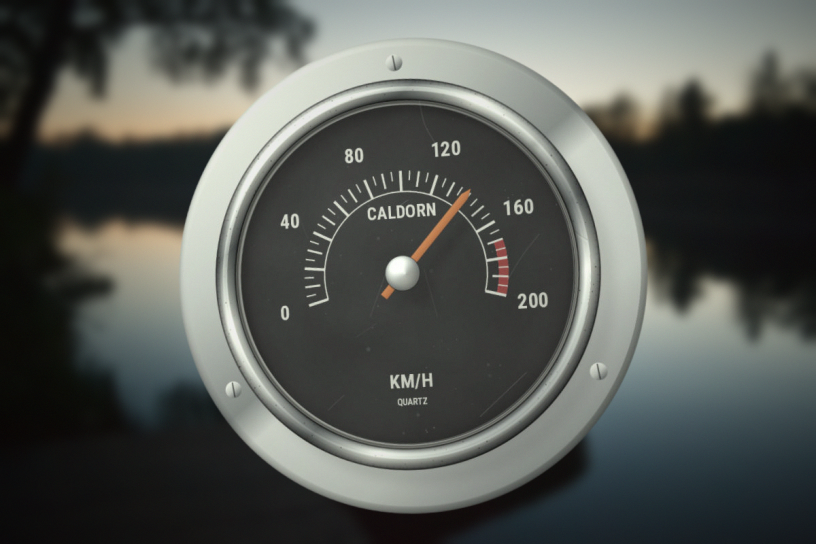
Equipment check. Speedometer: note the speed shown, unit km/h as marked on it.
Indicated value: 140 km/h
